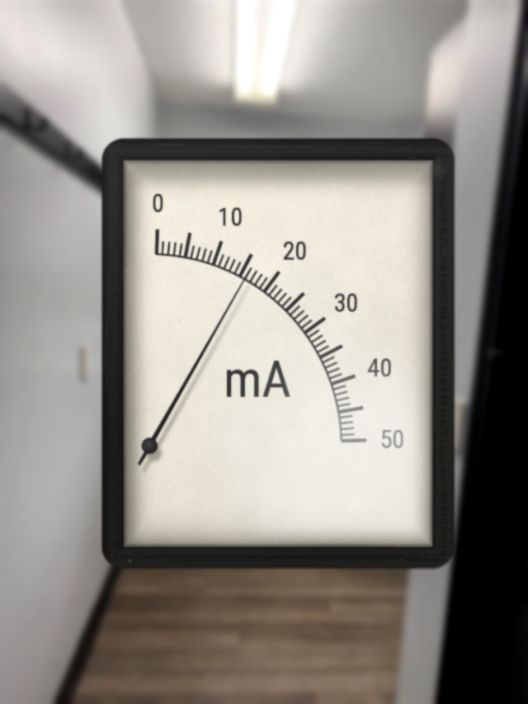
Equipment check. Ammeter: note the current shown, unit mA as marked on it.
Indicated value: 16 mA
